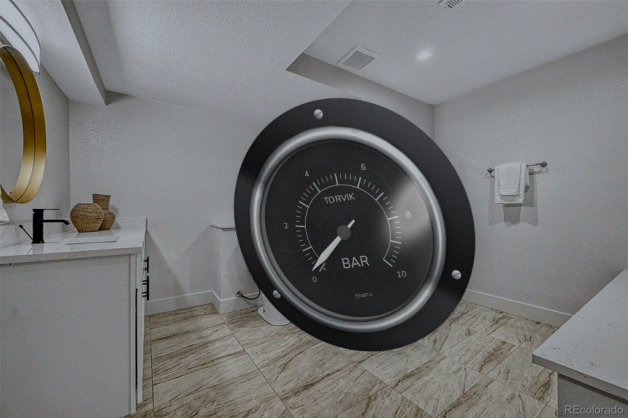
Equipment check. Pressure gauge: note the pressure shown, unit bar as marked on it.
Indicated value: 0.2 bar
